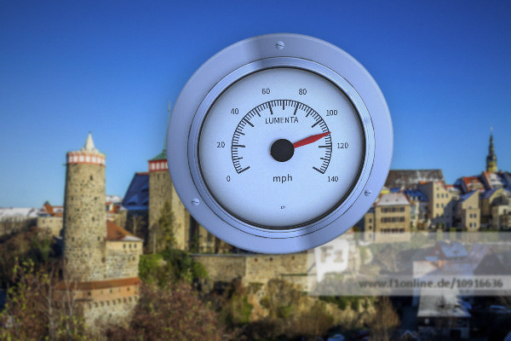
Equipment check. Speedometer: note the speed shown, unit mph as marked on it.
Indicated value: 110 mph
